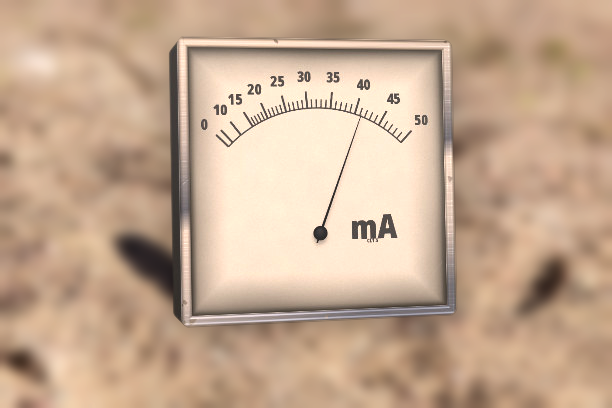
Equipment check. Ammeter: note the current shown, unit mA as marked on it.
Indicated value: 41 mA
